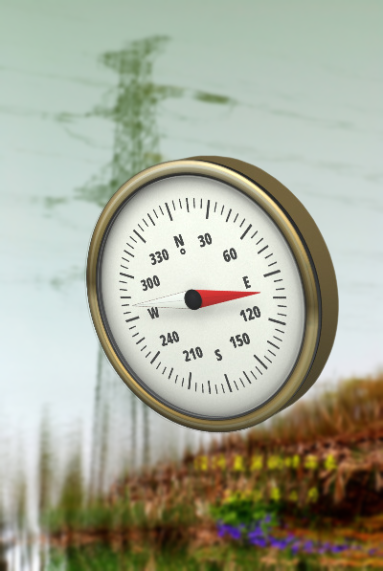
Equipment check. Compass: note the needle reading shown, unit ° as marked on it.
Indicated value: 100 °
